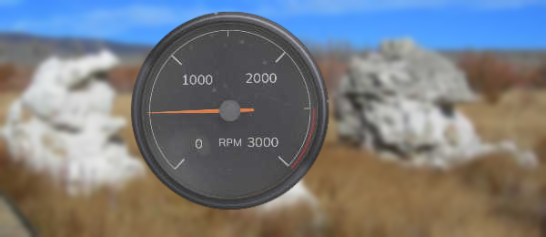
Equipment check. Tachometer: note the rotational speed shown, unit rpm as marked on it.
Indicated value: 500 rpm
